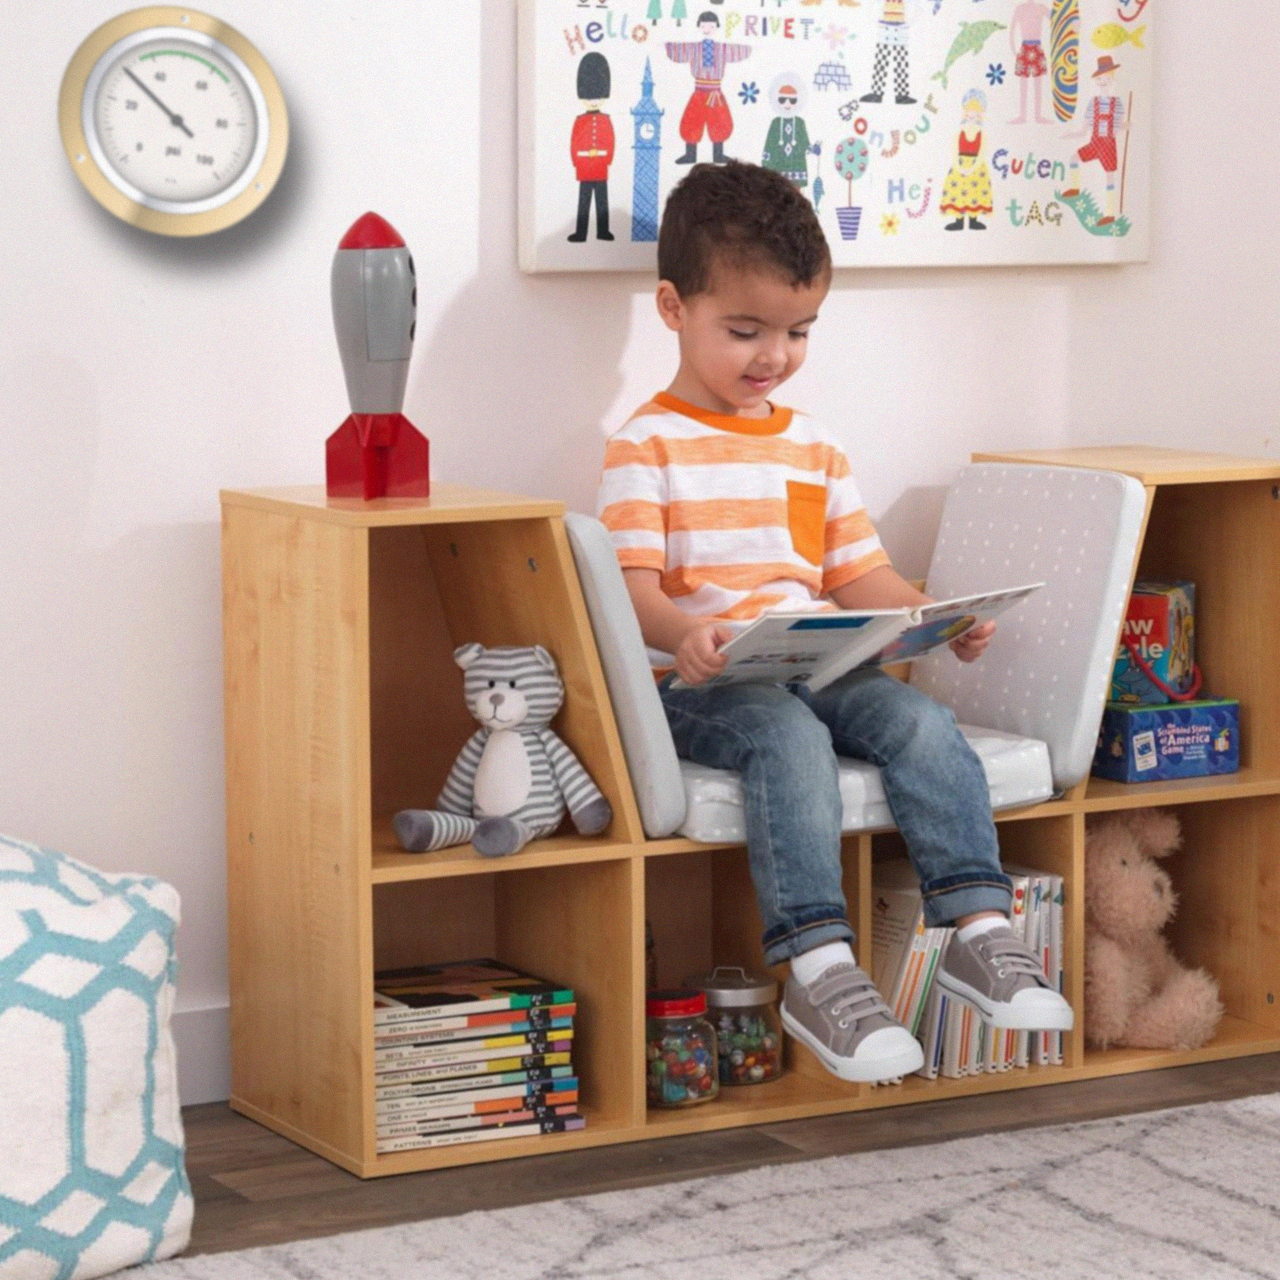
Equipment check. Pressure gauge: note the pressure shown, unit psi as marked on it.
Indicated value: 30 psi
